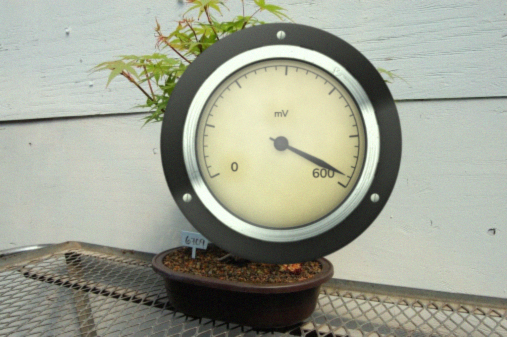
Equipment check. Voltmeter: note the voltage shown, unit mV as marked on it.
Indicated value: 580 mV
